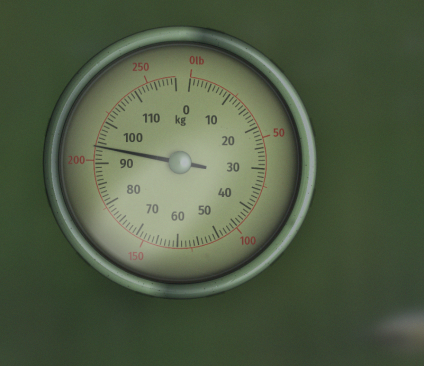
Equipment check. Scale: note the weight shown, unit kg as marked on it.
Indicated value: 94 kg
